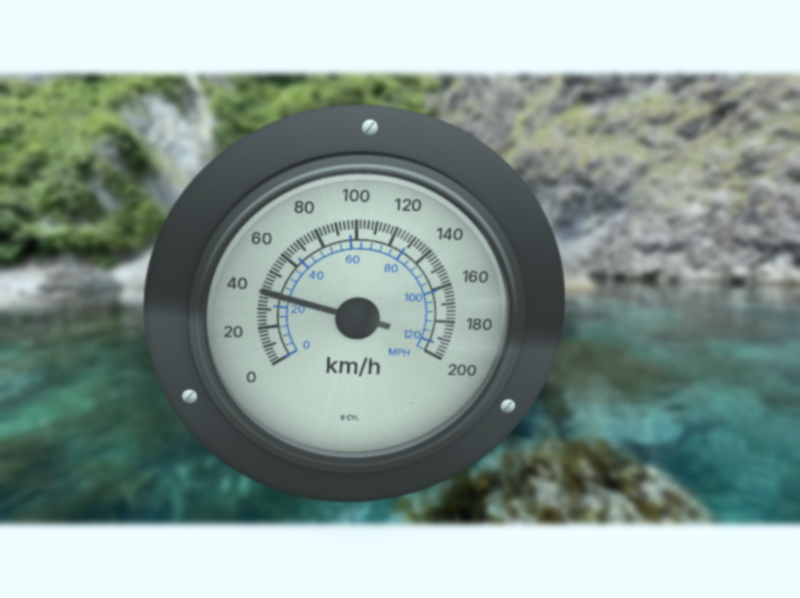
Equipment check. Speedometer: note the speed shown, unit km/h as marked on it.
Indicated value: 40 km/h
